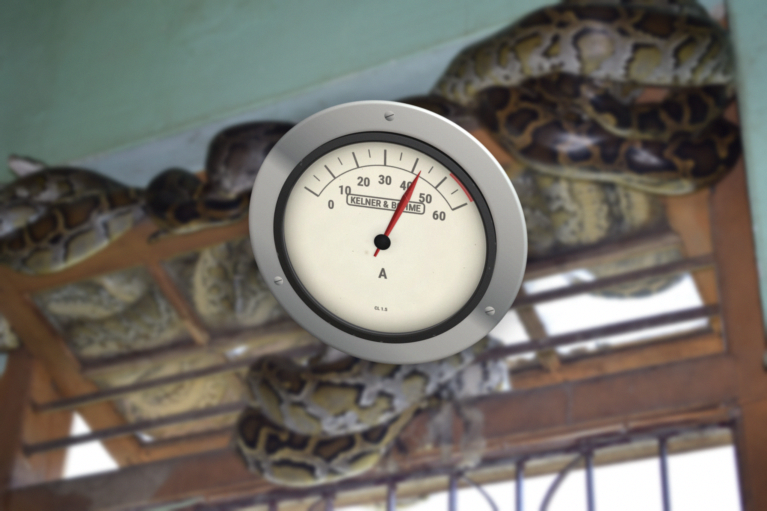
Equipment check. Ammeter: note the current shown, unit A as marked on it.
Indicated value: 42.5 A
